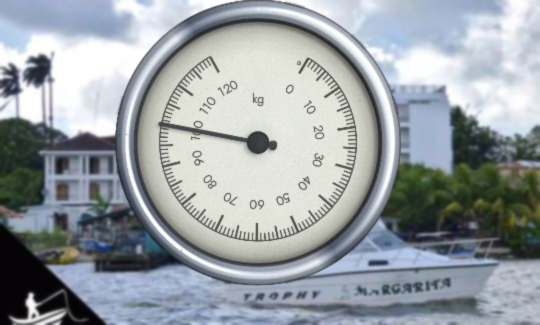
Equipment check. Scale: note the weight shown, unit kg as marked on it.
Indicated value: 100 kg
